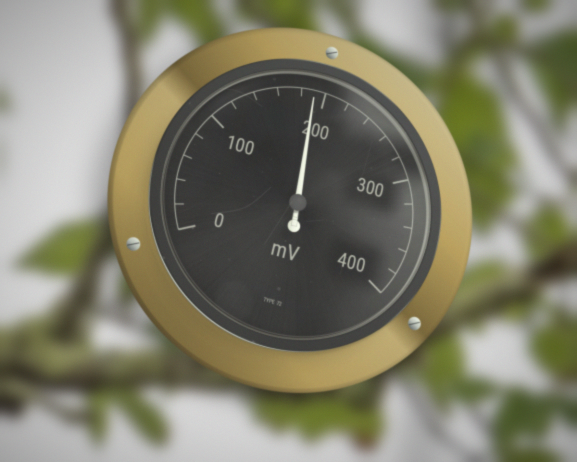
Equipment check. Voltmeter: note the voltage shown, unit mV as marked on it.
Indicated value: 190 mV
